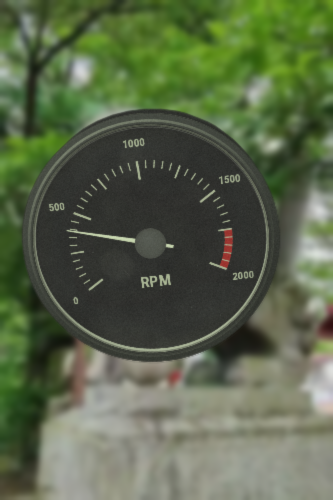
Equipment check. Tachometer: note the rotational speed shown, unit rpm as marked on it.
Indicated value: 400 rpm
